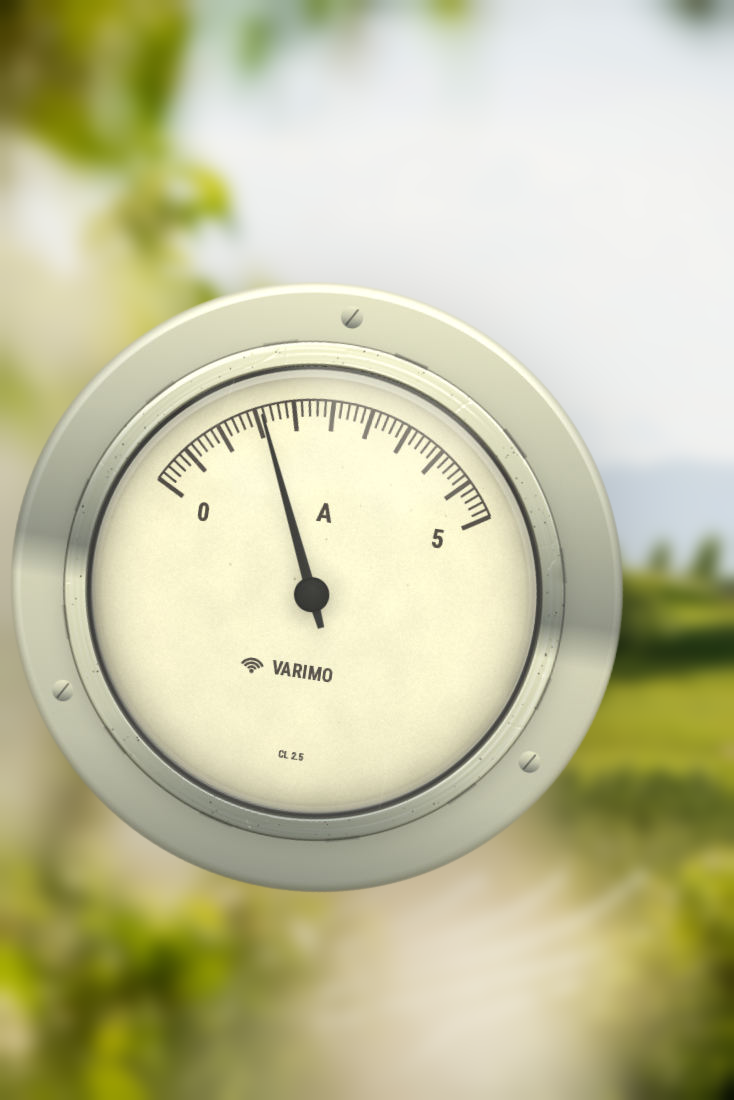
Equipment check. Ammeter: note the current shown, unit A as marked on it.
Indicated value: 1.6 A
